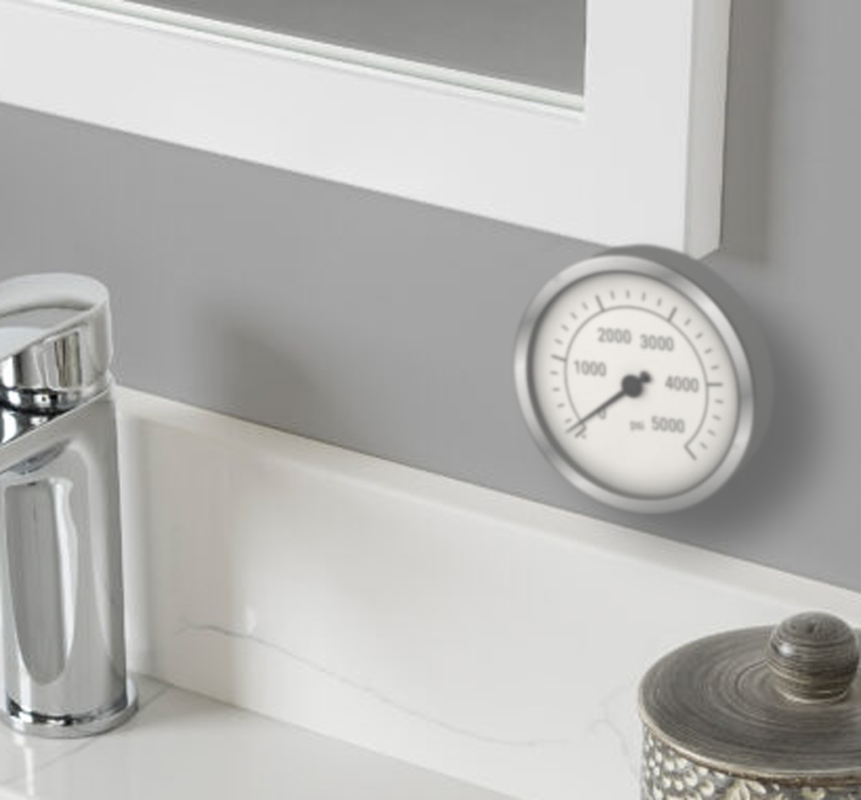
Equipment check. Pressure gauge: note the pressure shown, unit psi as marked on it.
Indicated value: 100 psi
